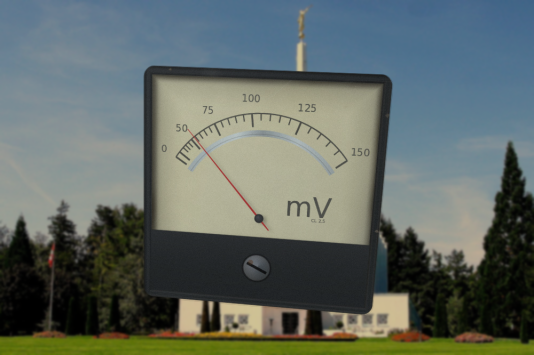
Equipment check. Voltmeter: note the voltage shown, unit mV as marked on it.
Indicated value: 55 mV
